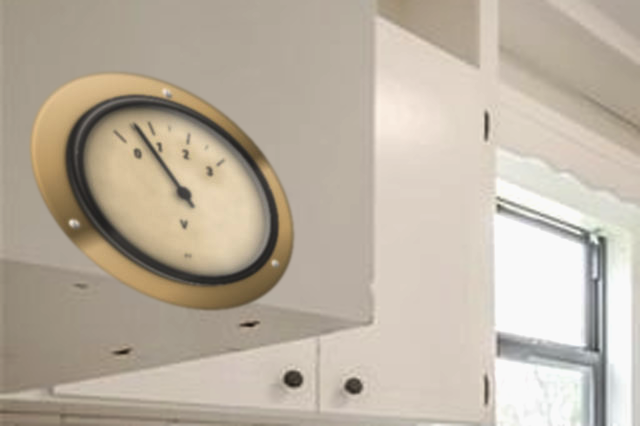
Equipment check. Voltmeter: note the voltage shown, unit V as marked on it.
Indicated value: 0.5 V
